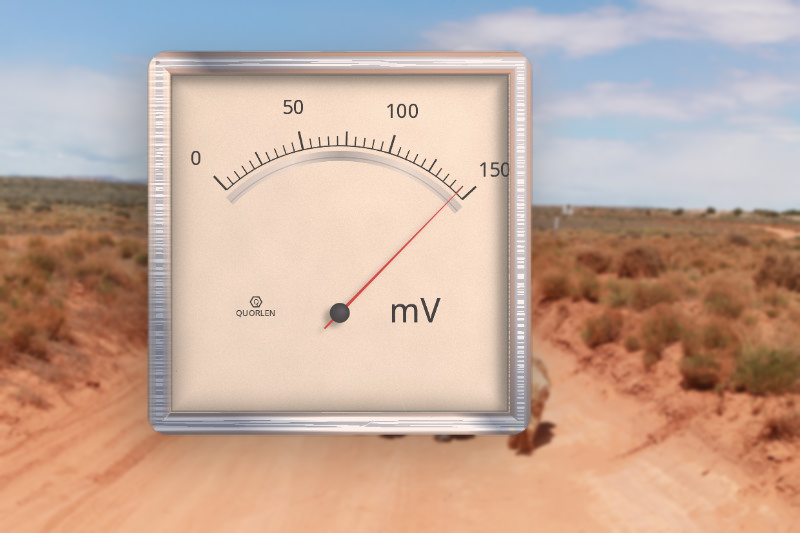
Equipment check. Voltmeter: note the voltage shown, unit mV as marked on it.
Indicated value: 145 mV
